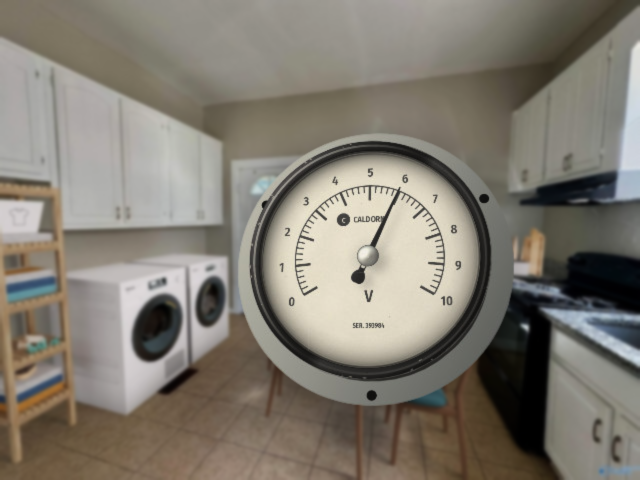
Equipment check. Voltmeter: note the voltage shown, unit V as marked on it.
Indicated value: 6 V
